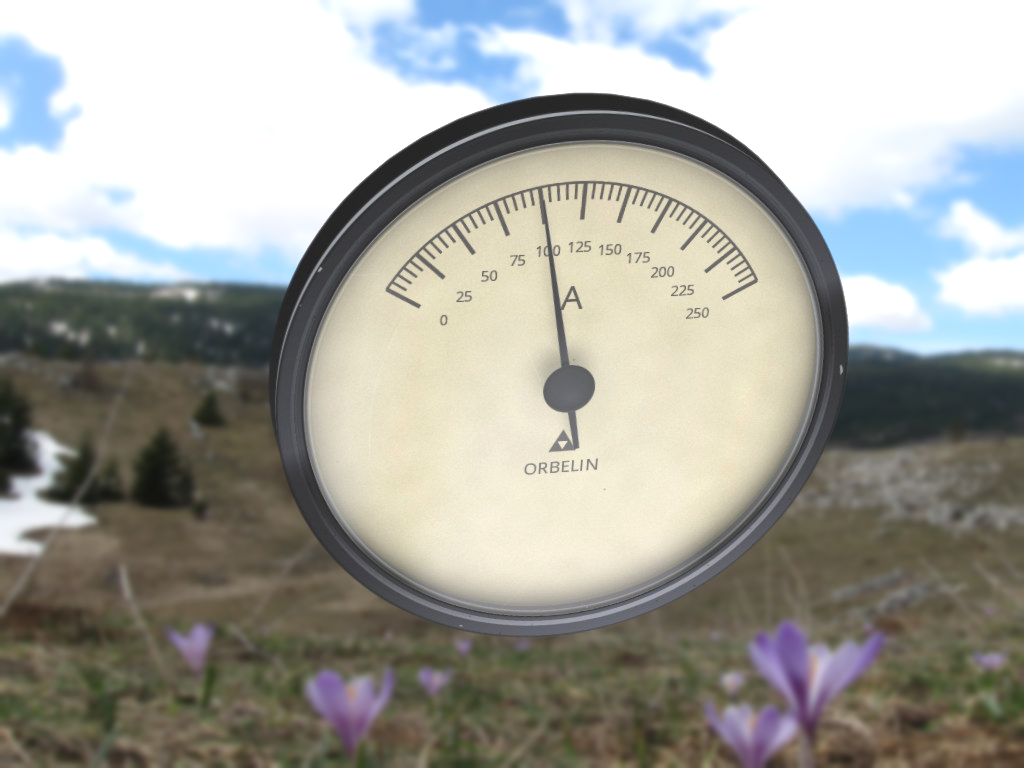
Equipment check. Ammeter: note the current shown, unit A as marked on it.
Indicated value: 100 A
